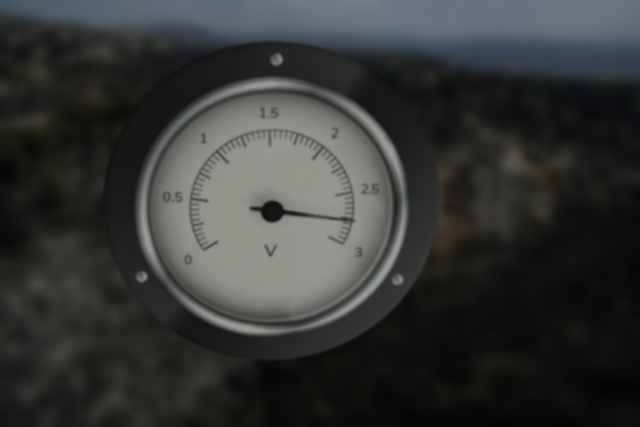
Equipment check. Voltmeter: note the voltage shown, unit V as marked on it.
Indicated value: 2.75 V
